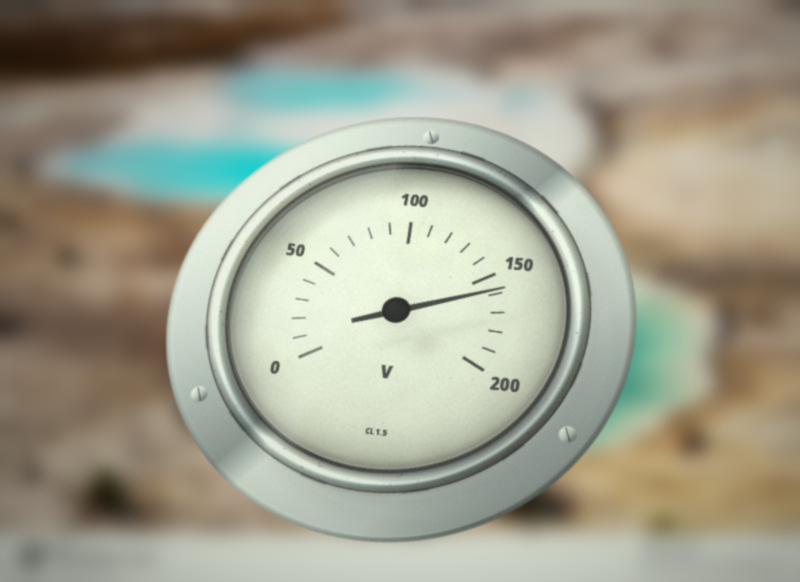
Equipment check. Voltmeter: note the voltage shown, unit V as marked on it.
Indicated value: 160 V
